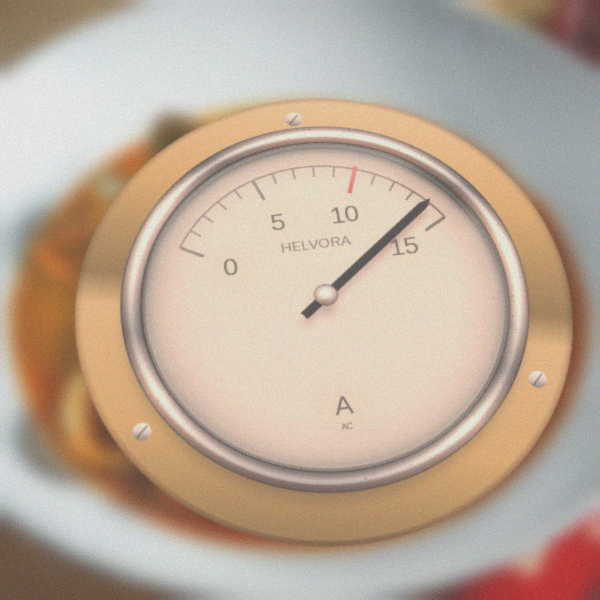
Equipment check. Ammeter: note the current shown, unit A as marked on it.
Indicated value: 14 A
